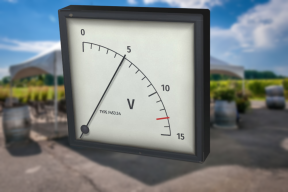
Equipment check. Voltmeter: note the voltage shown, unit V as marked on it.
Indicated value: 5 V
